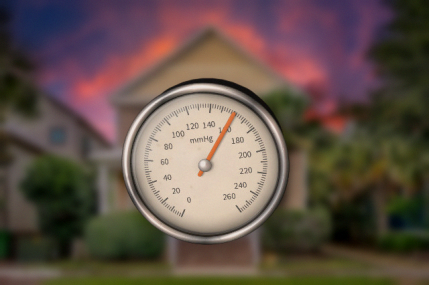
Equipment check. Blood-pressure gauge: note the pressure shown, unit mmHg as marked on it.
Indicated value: 160 mmHg
